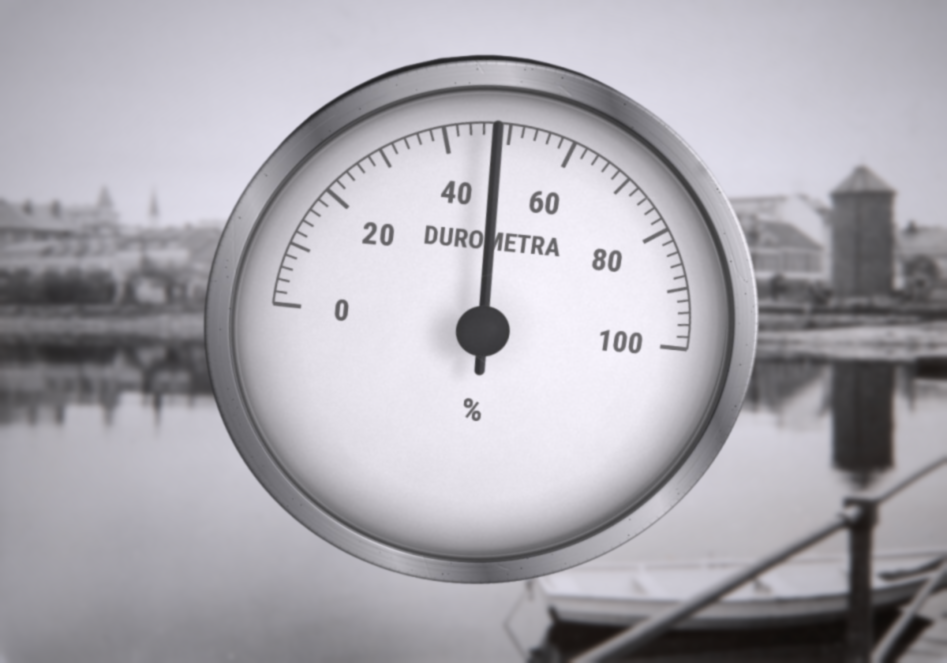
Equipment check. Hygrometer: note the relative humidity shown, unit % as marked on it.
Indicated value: 48 %
